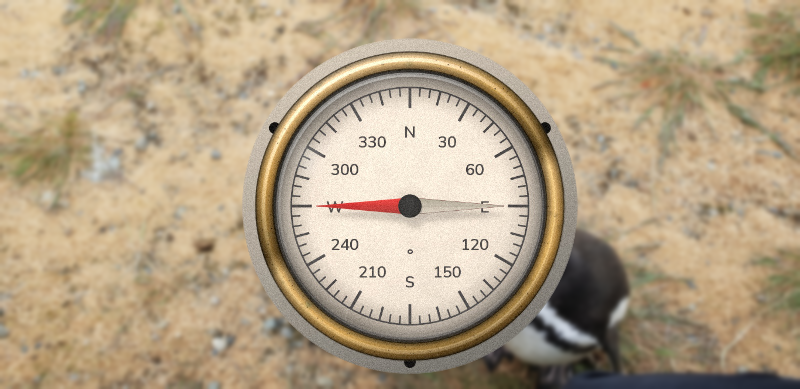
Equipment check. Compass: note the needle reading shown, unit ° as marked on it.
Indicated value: 270 °
